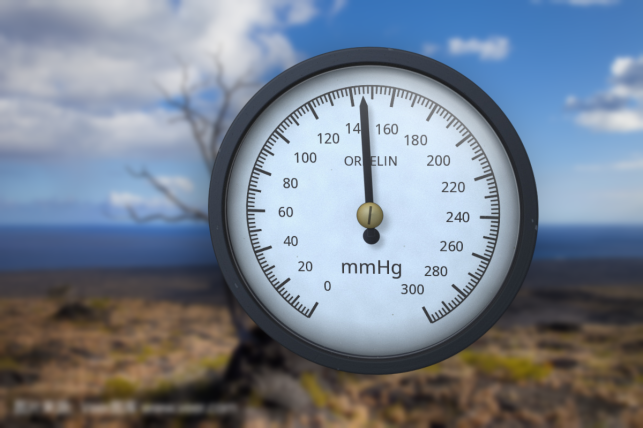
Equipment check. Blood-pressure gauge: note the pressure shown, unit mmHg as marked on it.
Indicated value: 146 mmHg
